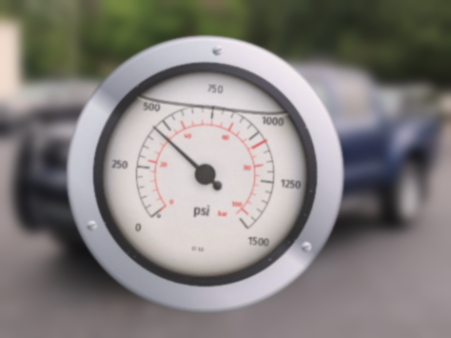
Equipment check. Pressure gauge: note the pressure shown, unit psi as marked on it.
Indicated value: 450 psi
